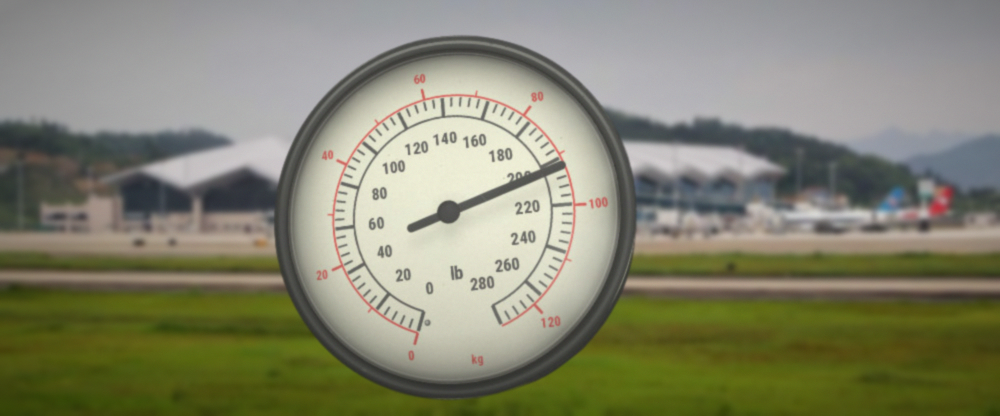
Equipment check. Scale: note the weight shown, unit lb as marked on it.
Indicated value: 204 lb
